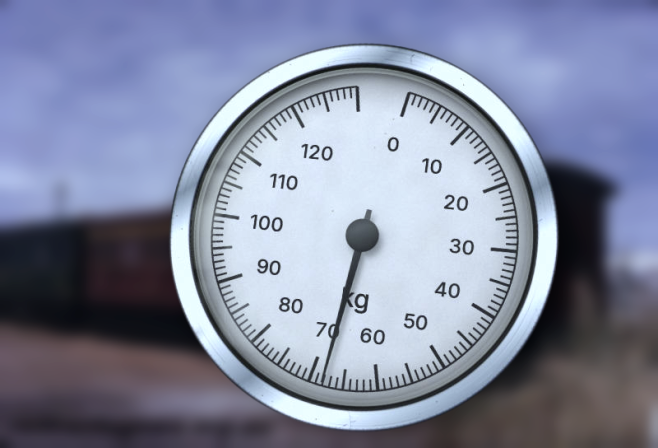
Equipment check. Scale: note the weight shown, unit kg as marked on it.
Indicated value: 68 kg
